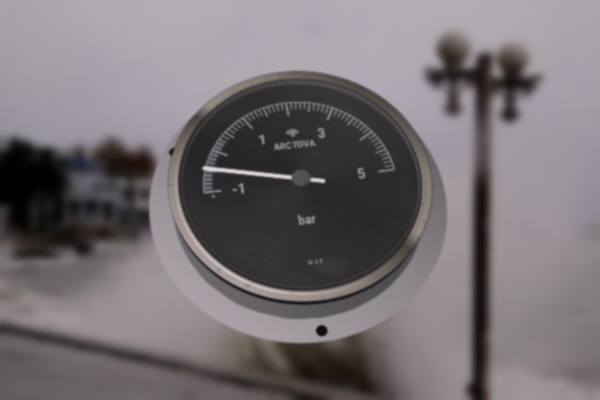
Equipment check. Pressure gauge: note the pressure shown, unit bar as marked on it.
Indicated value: -0.5 bar
